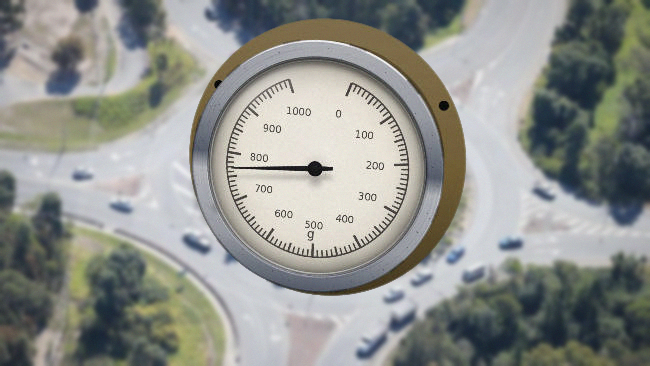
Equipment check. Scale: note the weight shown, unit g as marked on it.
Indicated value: 770 g
